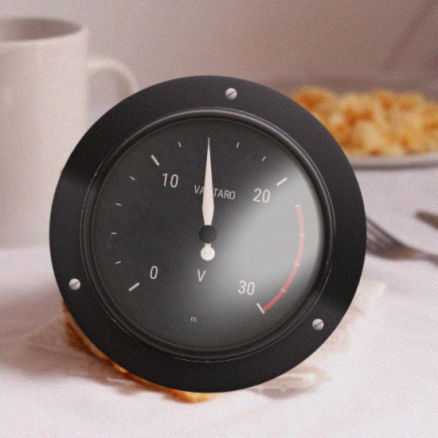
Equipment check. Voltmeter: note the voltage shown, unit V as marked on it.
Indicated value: 14 V
